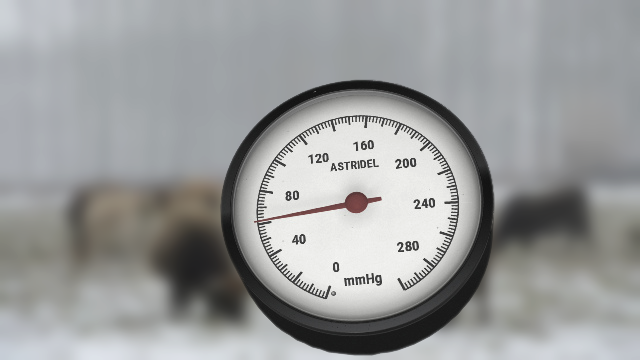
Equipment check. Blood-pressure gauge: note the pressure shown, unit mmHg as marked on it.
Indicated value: 60 mmHg
